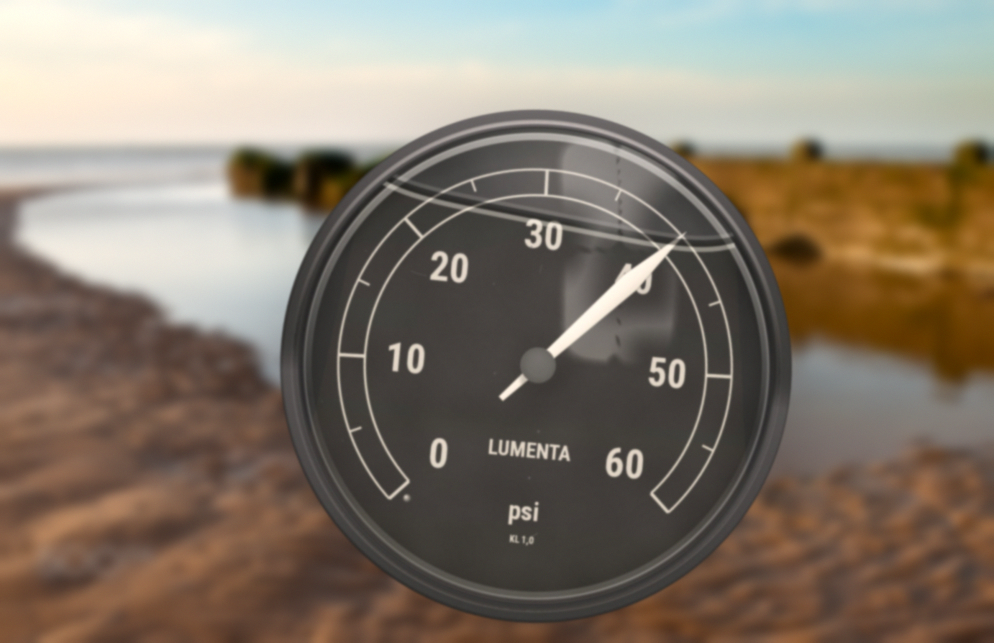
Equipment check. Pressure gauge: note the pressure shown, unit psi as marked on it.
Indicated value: 40 psi
